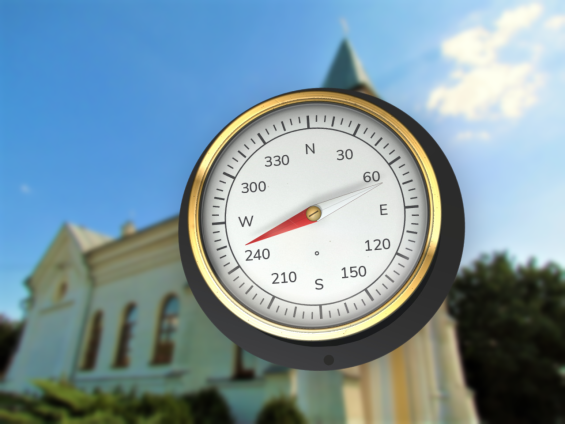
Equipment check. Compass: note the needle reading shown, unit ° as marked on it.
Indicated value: 250 °
